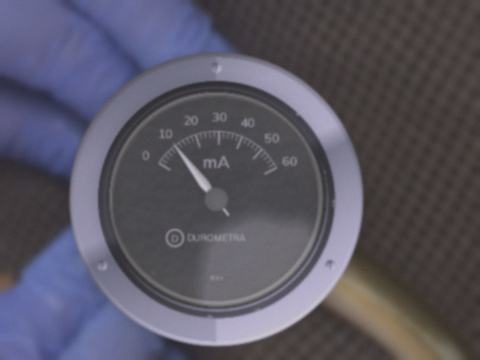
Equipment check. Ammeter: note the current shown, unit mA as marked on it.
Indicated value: 10 mA
